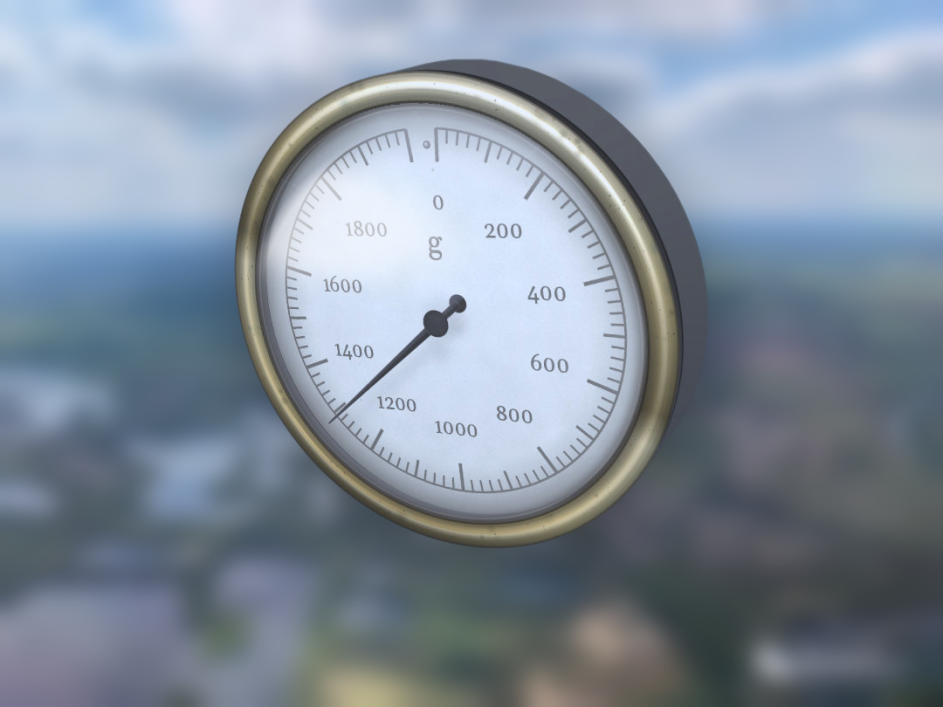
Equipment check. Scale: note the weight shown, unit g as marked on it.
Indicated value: 1290 g
